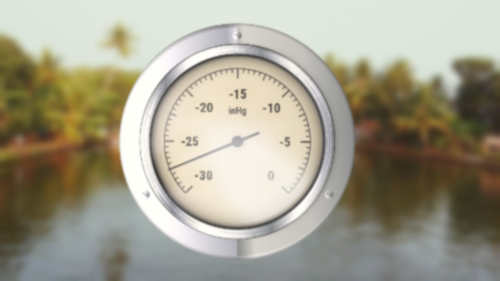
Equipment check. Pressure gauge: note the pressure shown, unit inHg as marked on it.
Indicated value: -27.5 inHg
